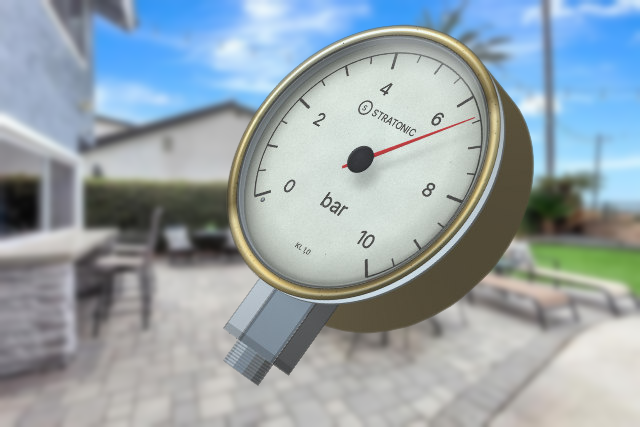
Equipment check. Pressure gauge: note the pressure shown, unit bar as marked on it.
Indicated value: 6.5 bar
